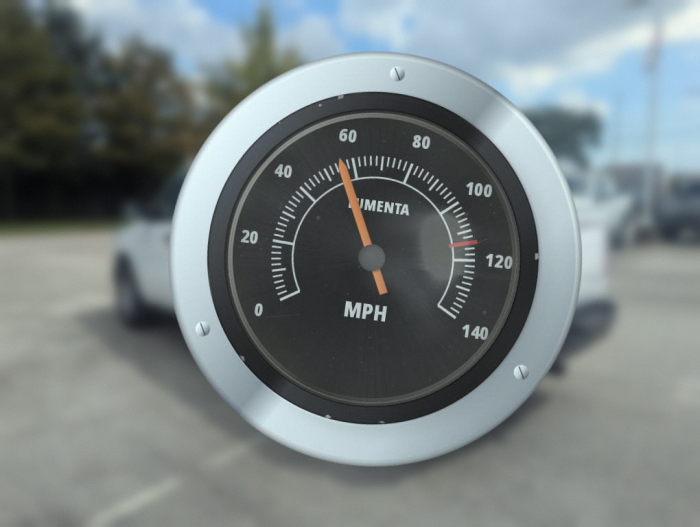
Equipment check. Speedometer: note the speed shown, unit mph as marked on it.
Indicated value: 56 mph
